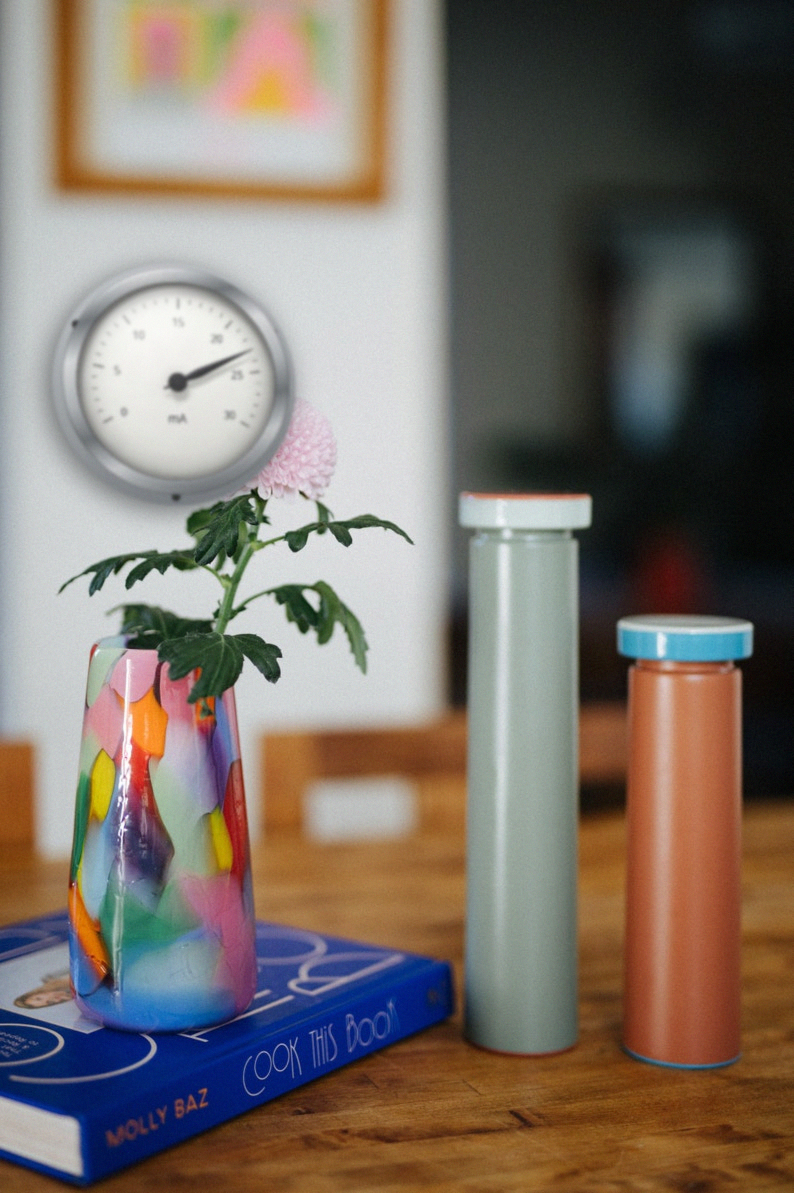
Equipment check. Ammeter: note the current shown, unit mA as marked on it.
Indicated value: 23 mA
